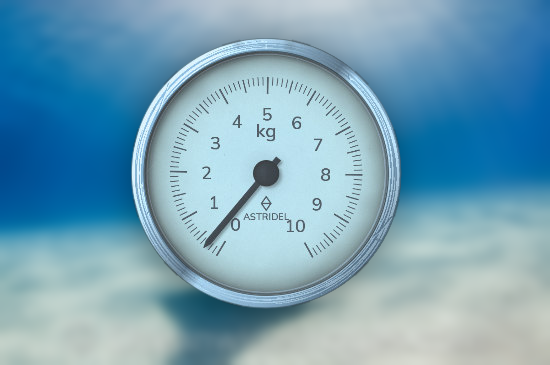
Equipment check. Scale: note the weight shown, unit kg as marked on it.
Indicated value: 0.3 kg
